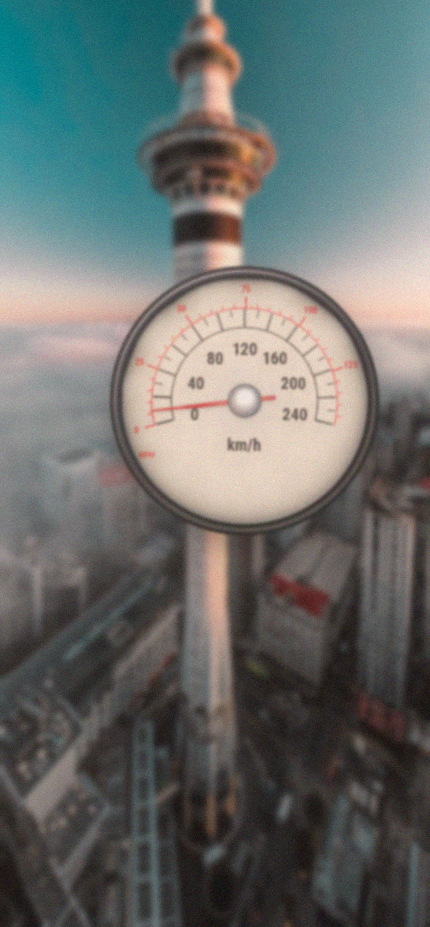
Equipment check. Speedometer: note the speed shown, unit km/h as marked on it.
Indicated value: 10 km/h
